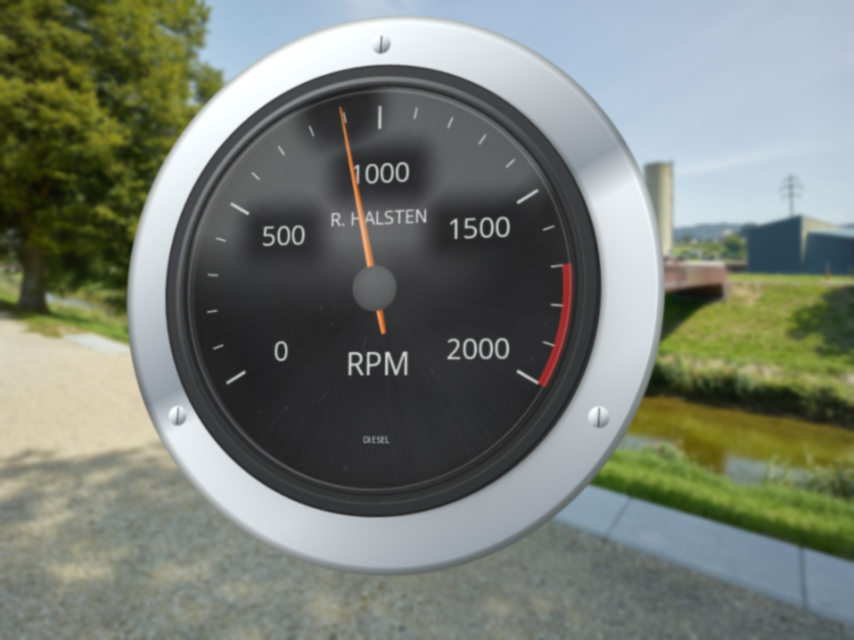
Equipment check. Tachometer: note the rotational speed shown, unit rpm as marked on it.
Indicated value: 900 rpm
